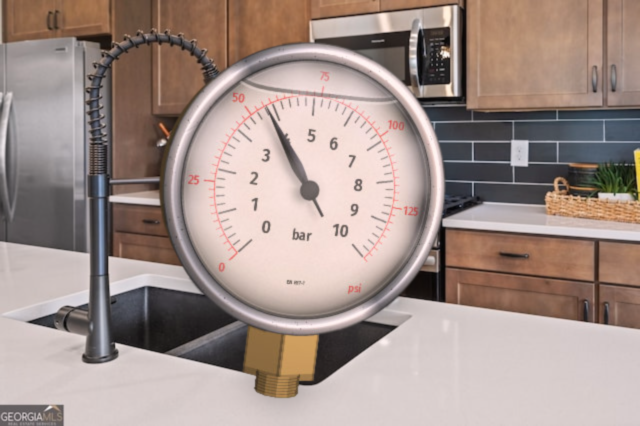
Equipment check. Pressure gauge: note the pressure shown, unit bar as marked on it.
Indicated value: 3.8 bar
